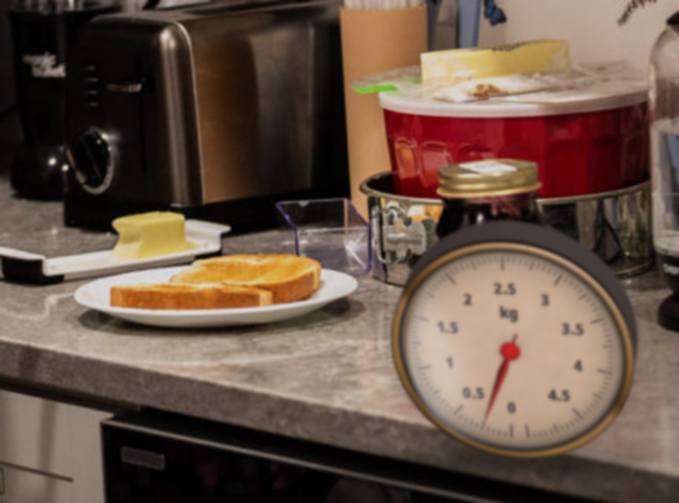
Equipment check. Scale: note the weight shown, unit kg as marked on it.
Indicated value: 0.25 kg
